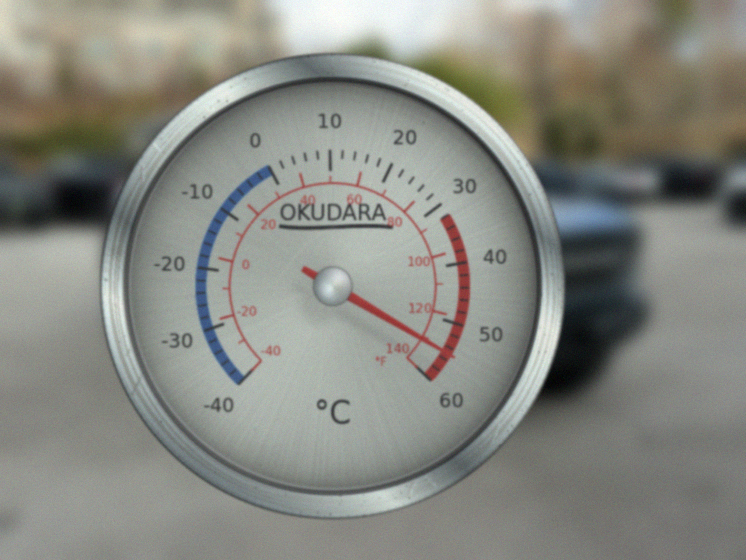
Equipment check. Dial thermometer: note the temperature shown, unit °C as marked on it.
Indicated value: 55 °C
